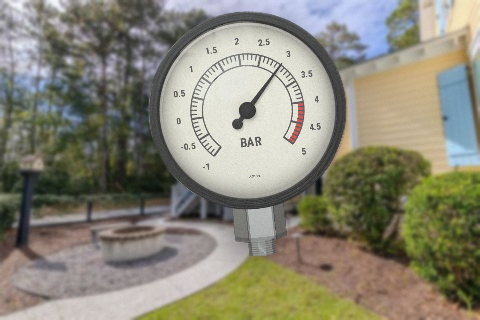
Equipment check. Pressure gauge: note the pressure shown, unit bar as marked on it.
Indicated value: 3 bar
